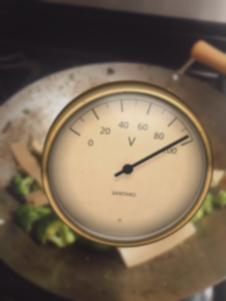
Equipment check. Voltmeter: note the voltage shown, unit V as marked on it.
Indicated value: 95 V
